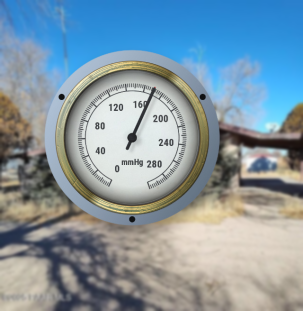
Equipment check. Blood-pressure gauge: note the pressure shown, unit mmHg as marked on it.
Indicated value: 170 mmHg
